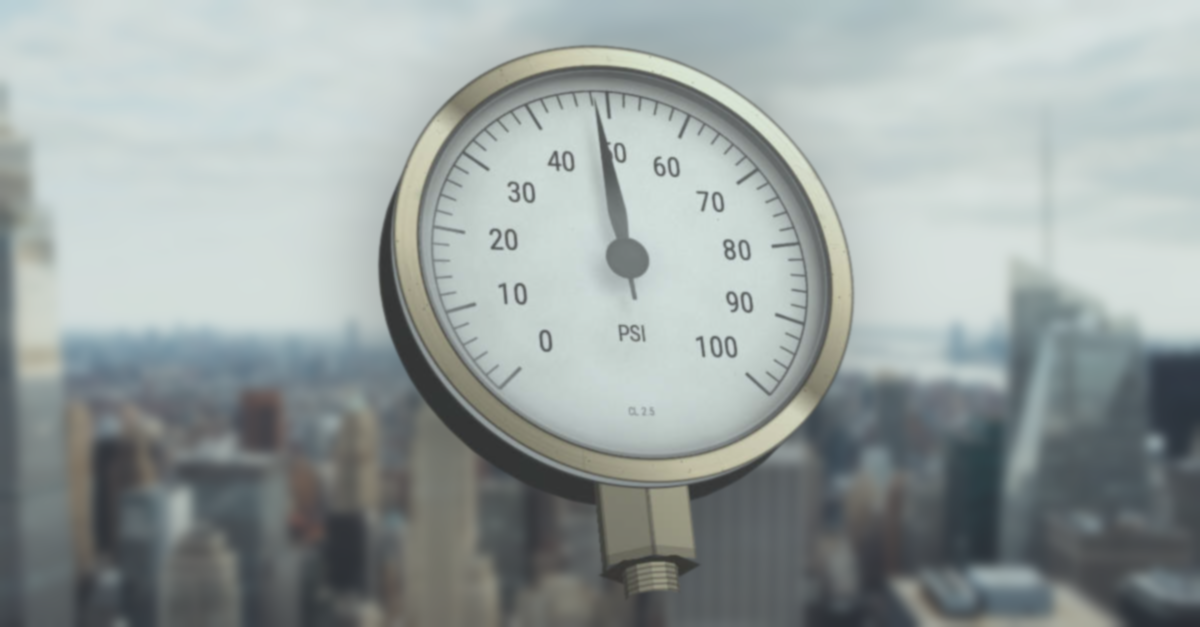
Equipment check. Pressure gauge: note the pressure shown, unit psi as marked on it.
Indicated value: 48 psi
